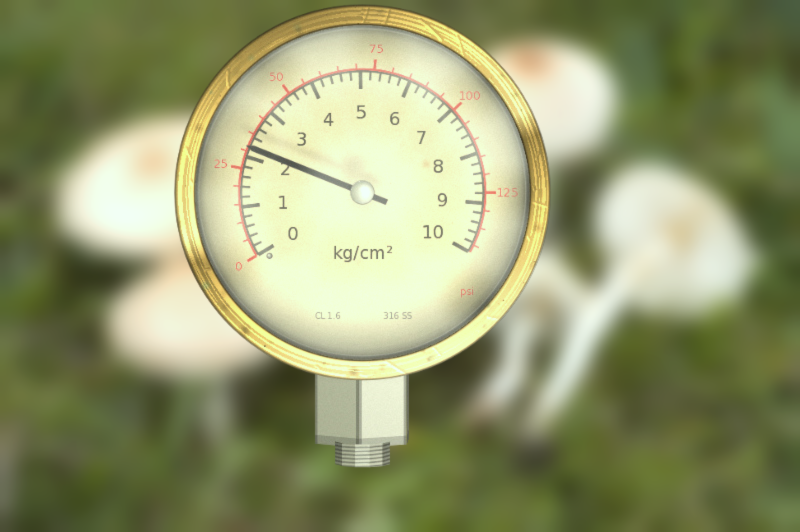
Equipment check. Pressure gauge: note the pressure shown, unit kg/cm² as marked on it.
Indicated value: 2.2 kg/cm²
